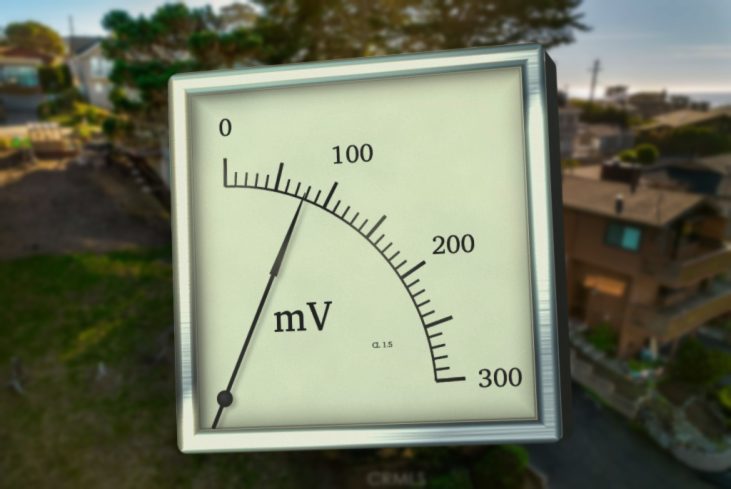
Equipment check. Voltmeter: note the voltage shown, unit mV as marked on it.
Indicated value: 80 mV
